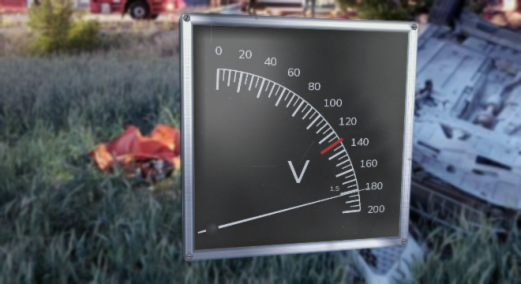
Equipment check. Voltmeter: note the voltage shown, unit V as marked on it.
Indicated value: 180 V
